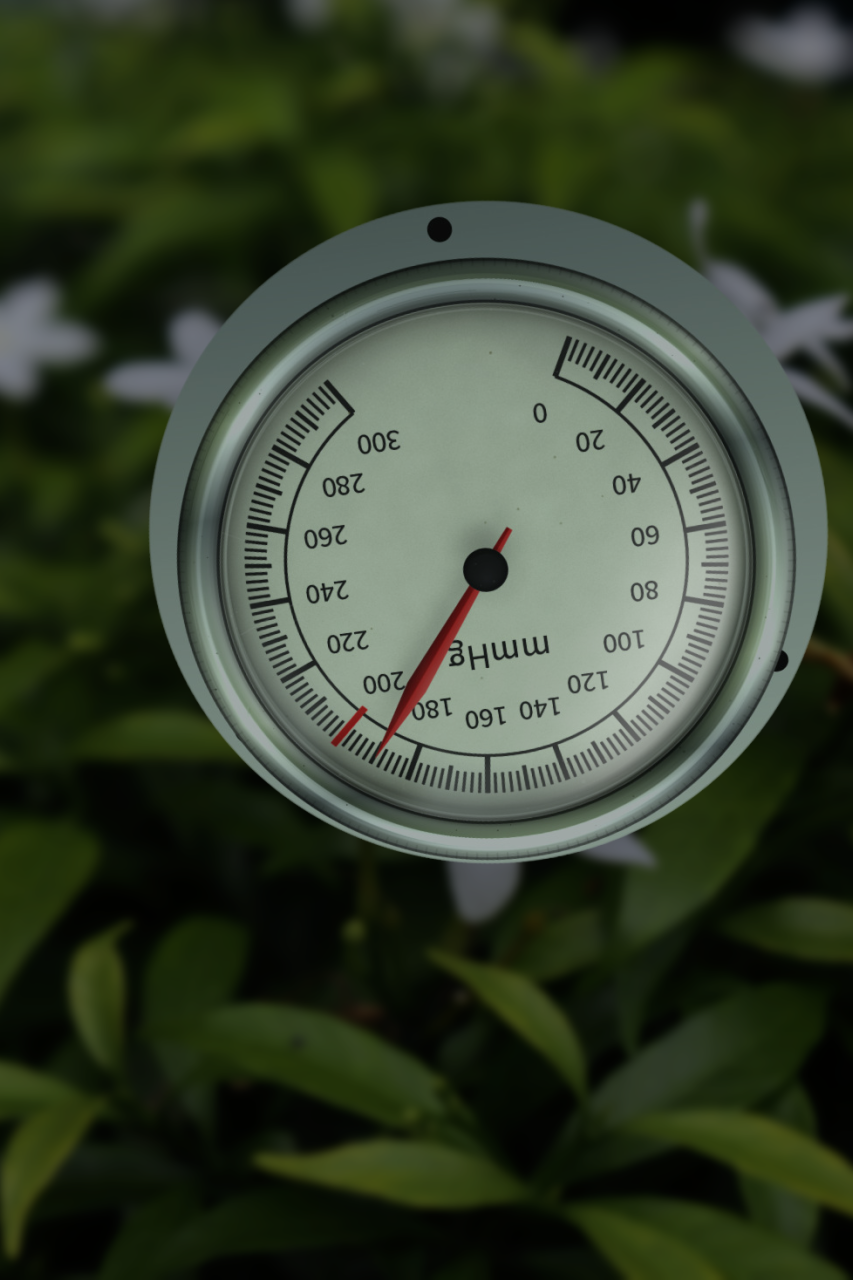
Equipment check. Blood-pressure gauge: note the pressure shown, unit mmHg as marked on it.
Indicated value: 190 mmHg
